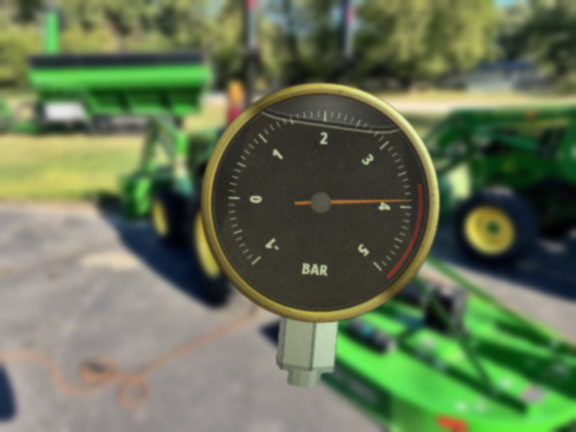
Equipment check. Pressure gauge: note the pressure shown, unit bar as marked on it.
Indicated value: 3.9 bar
